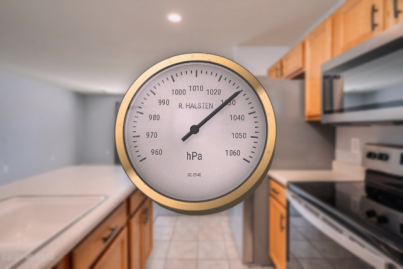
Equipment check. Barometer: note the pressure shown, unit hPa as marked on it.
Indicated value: 1030 hPa
